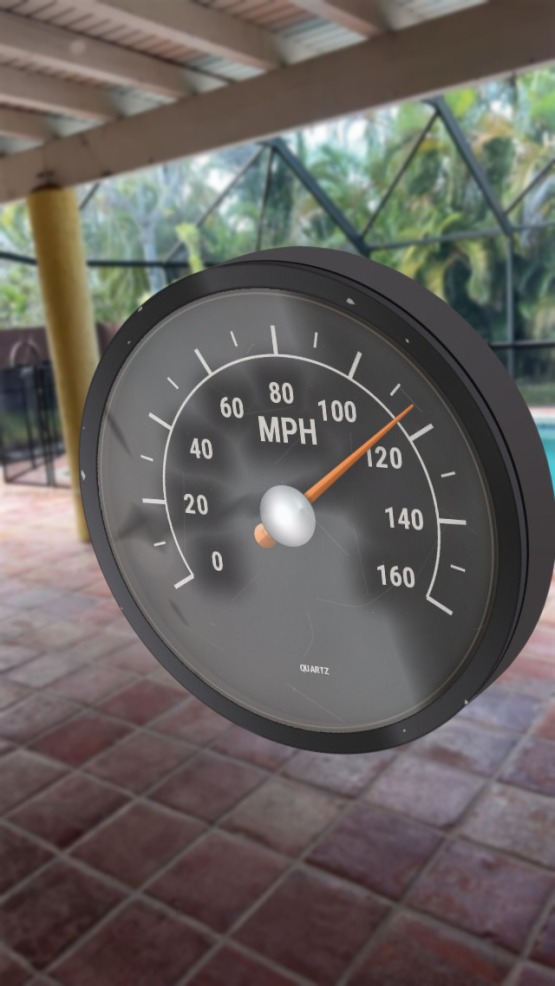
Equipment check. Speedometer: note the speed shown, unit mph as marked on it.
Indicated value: 115 mph
